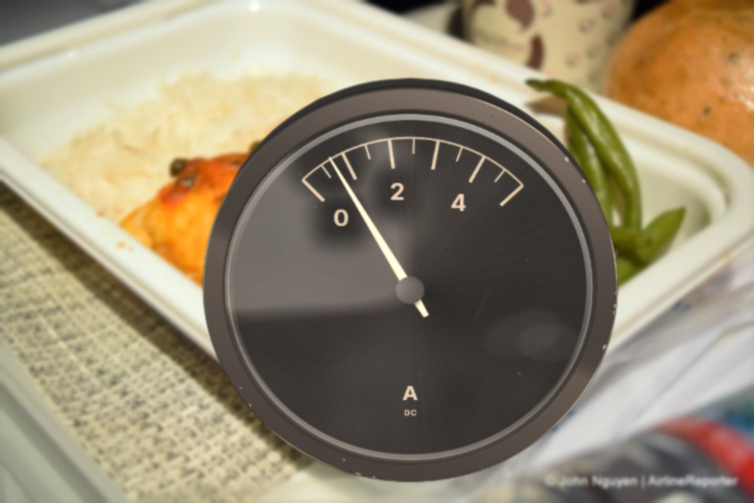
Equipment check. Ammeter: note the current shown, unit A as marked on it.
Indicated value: 0.75 A
